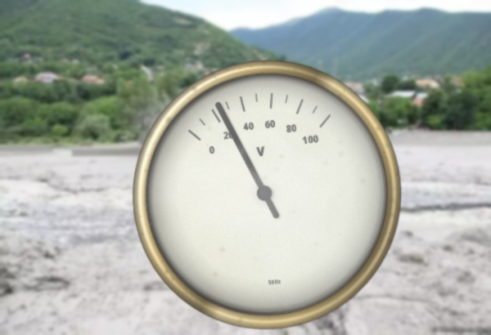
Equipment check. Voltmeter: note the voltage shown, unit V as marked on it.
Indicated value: 25 V
